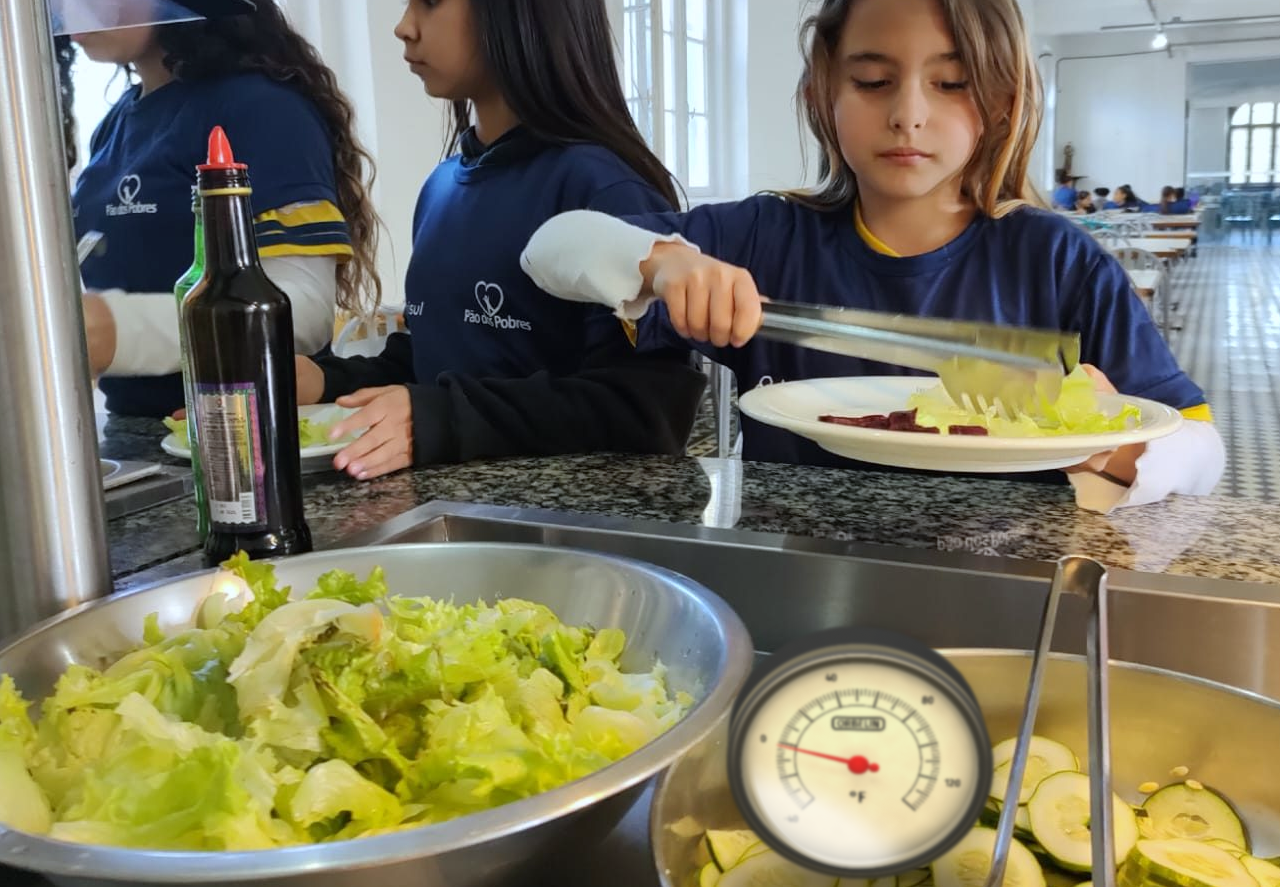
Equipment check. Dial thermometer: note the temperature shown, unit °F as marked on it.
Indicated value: 0 °F
